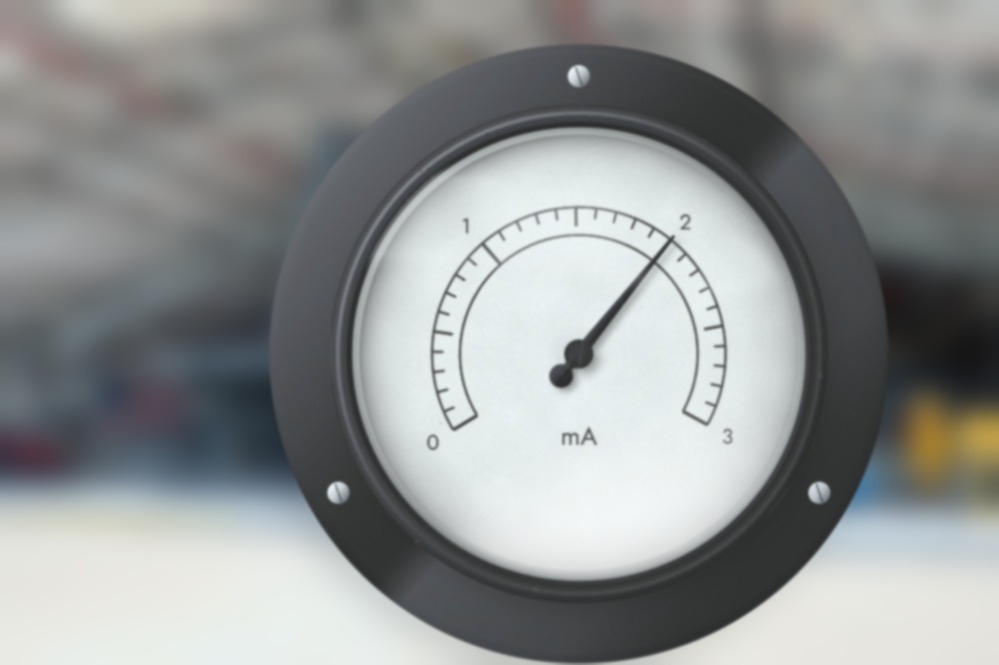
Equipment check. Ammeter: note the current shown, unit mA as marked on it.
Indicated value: 2 mA
